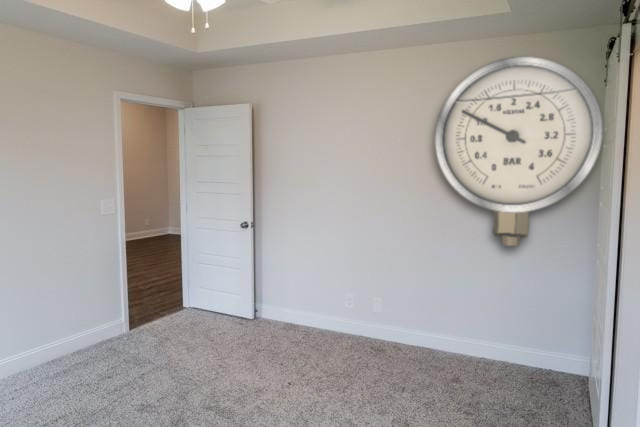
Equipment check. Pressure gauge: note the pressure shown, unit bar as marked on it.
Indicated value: 1.2 bar
